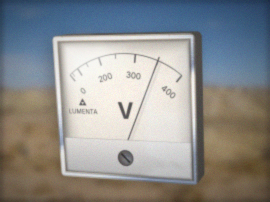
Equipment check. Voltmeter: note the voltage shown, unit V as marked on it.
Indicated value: 350 V
